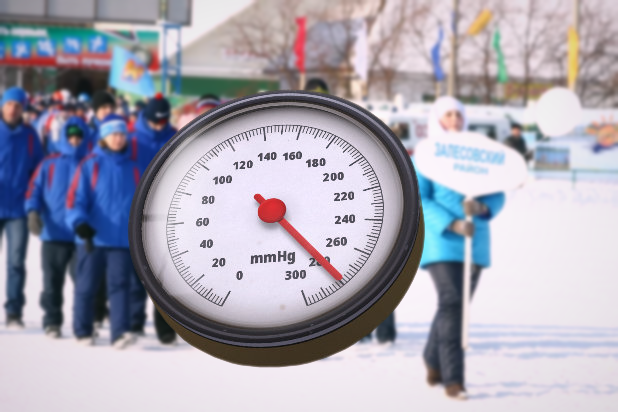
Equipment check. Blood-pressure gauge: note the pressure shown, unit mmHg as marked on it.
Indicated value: 280 mmHg
